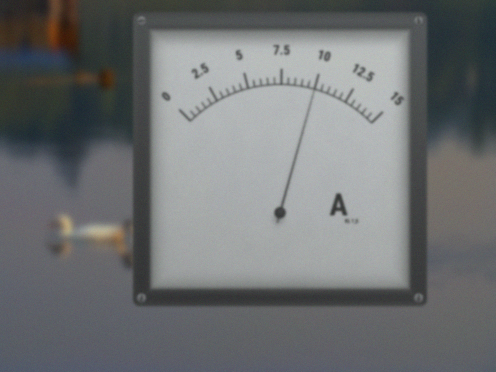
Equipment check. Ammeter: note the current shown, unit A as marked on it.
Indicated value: 10 A
